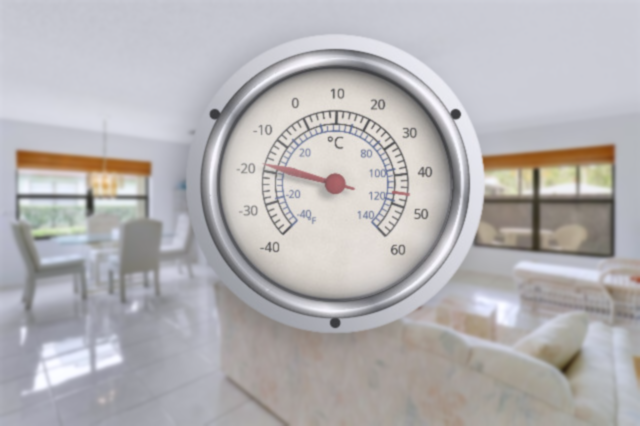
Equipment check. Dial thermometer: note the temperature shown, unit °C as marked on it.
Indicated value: -18 °C
